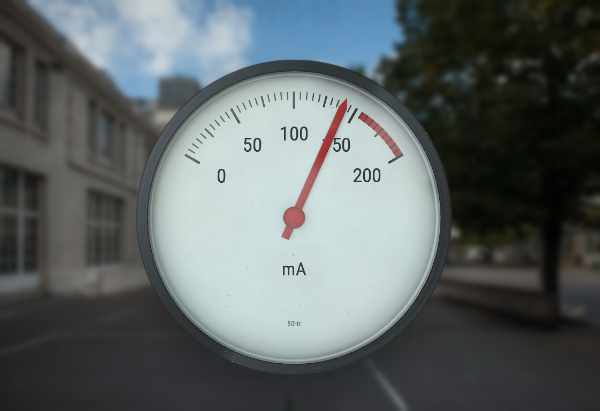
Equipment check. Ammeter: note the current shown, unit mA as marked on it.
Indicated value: 140 mA
